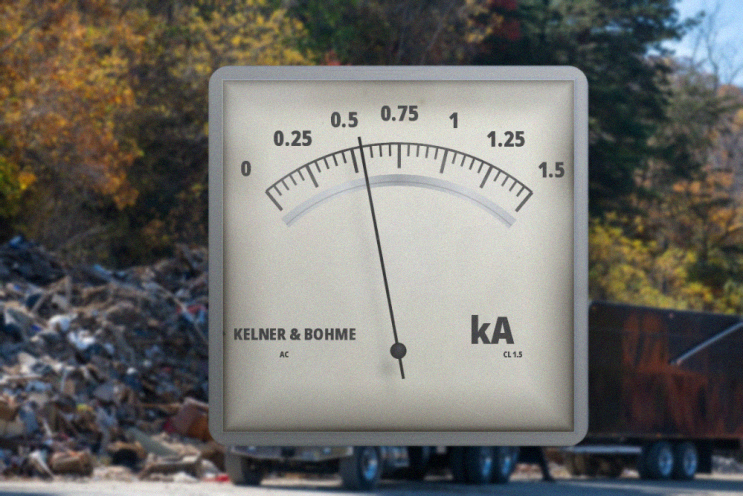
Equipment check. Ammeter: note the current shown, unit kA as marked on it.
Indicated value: 0.55 kA
